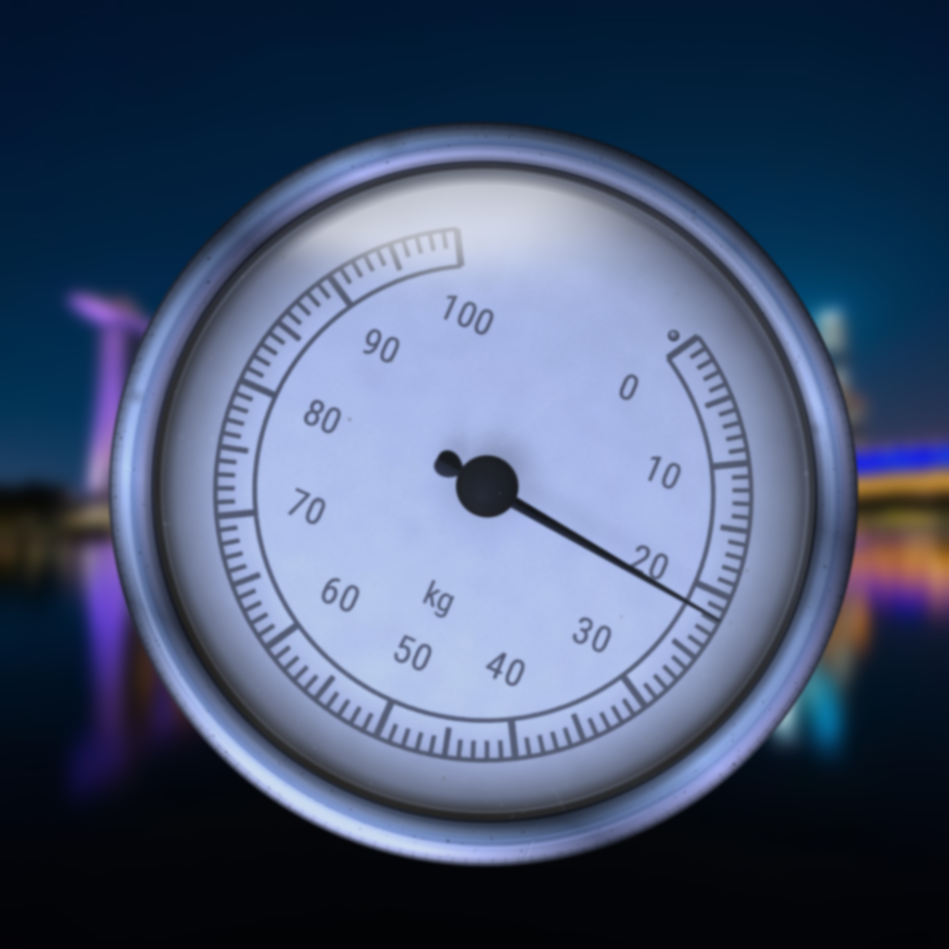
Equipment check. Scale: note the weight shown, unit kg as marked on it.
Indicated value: 22 kg
